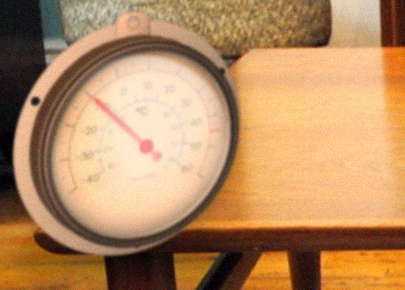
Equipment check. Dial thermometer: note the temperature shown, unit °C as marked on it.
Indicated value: -10 °C
